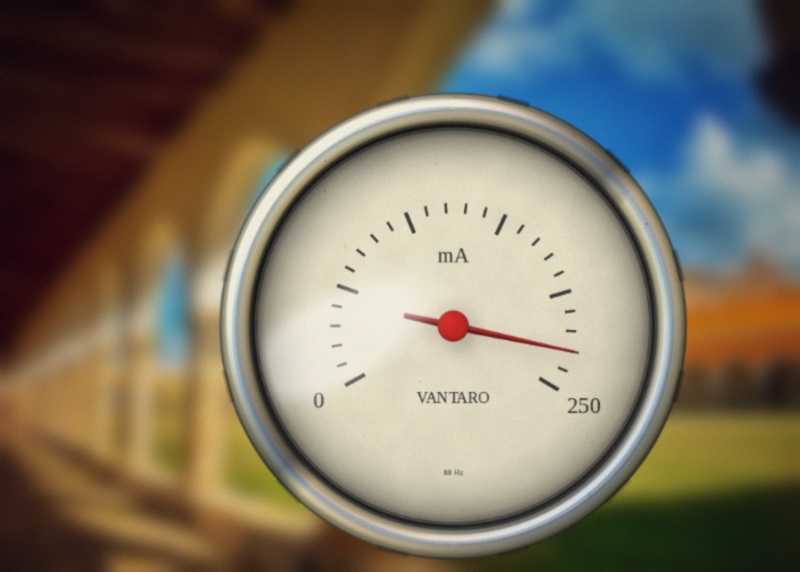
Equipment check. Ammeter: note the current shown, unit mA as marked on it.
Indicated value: 230 mA
